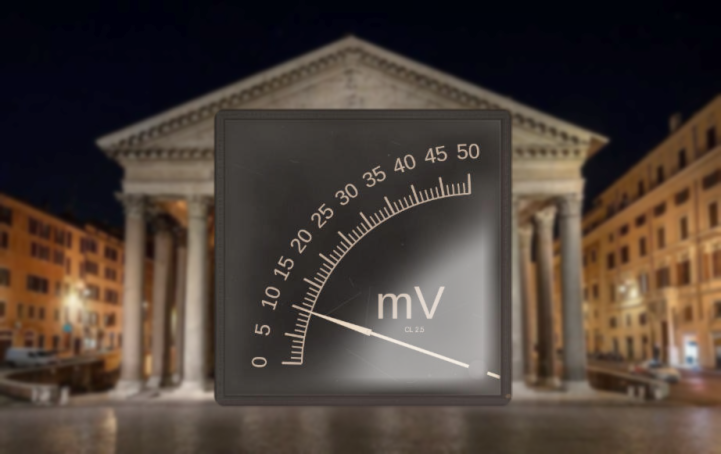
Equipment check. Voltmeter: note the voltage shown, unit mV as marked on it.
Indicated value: 10 mV
